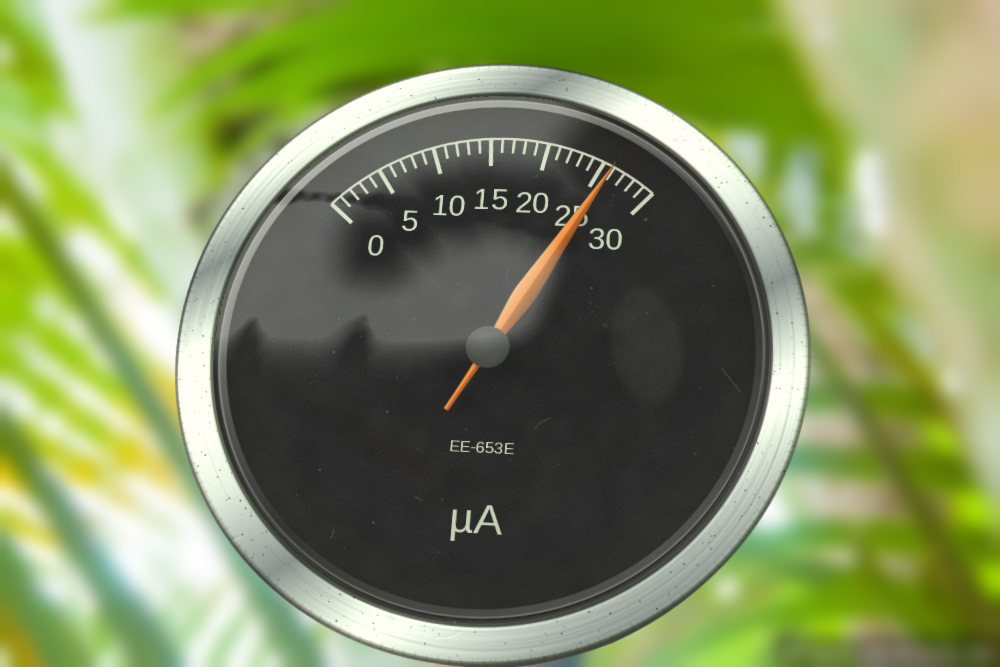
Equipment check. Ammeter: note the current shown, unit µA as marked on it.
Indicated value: 26 µA
